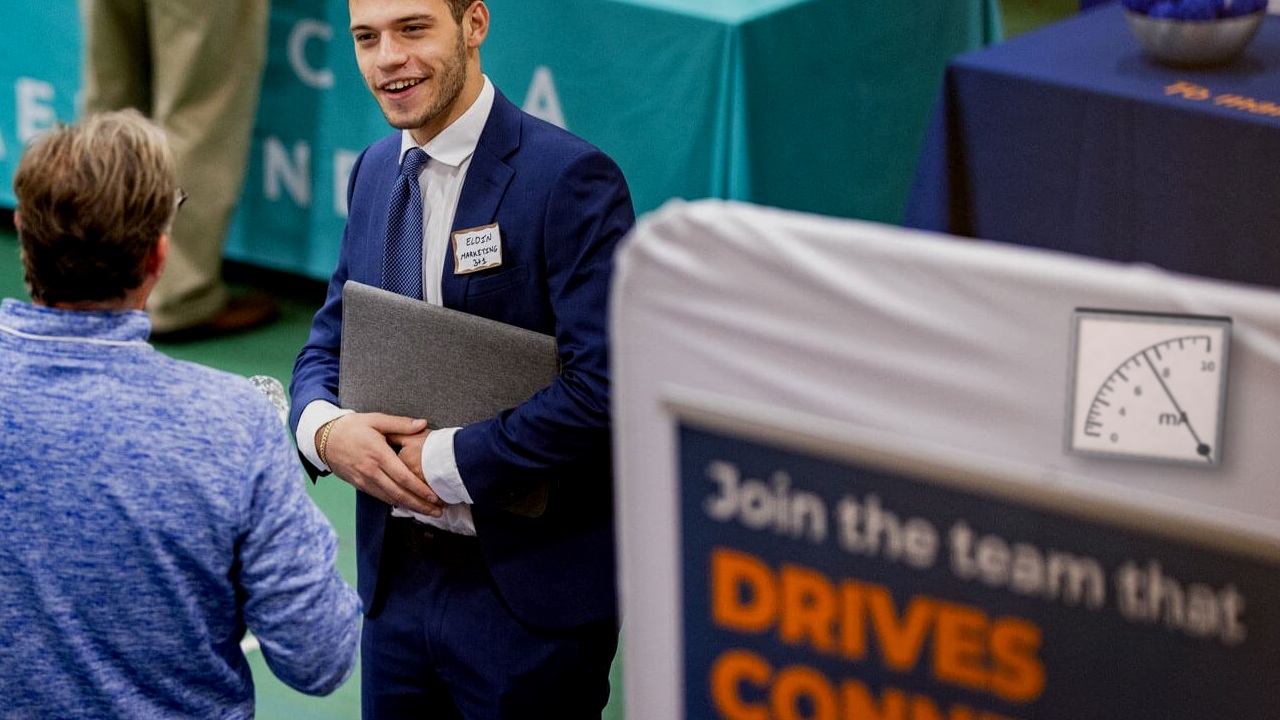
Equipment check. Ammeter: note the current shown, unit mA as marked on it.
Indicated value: 7.5 mA
